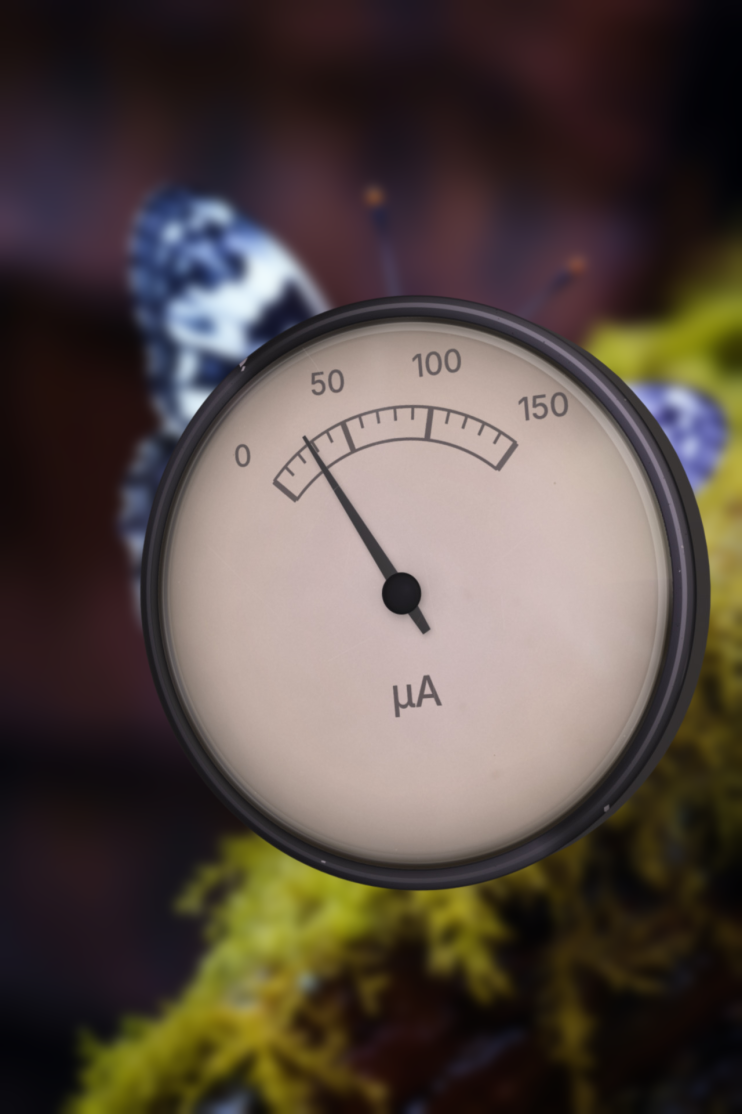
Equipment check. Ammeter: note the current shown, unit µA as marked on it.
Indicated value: 30 µA
